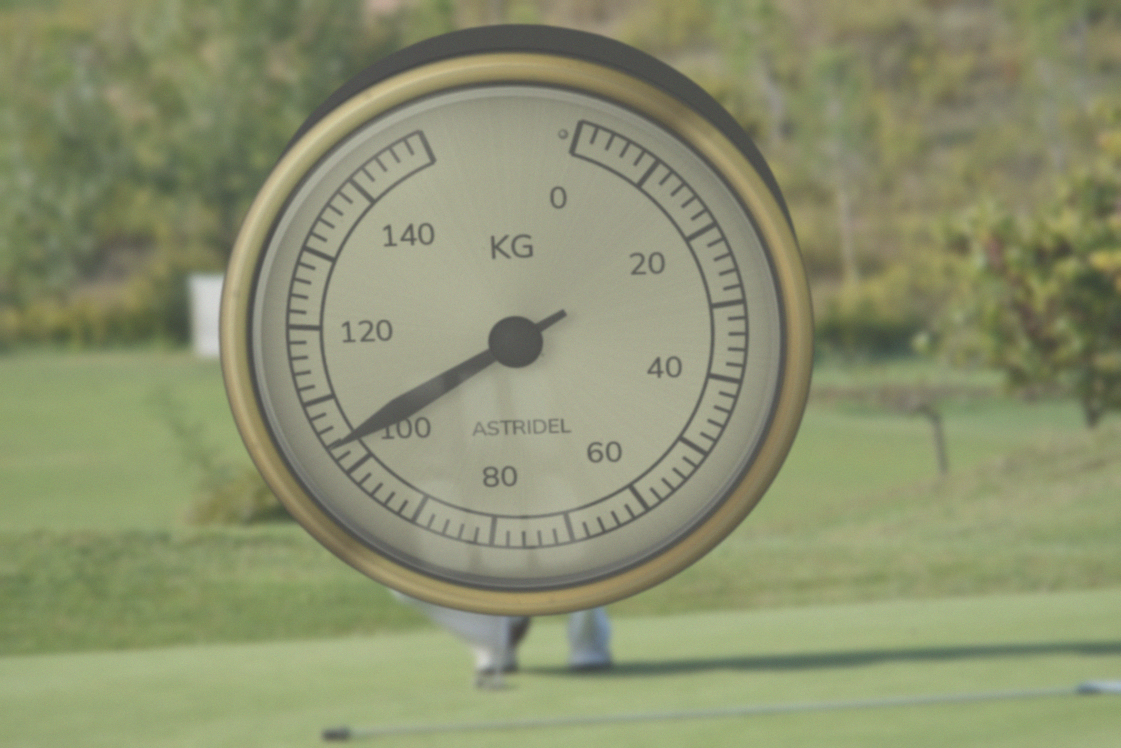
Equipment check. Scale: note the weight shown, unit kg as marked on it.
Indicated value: 104 kg
